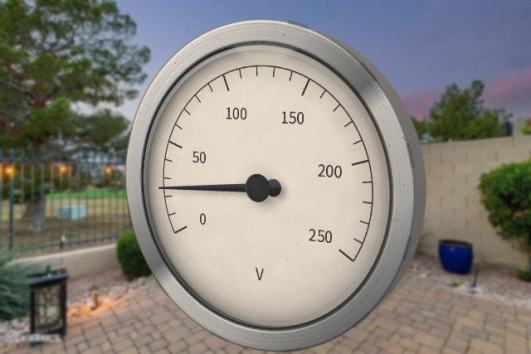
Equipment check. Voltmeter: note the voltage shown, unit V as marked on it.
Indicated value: 25 V
